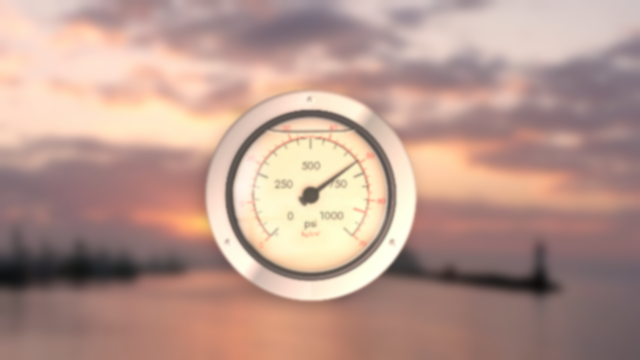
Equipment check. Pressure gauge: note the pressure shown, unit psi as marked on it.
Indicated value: 700 psi
